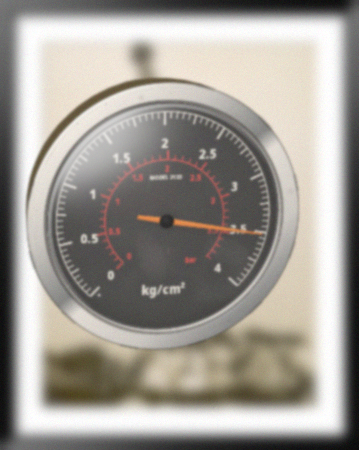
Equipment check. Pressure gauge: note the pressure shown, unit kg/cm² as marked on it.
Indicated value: 3.5 kg/cm²
